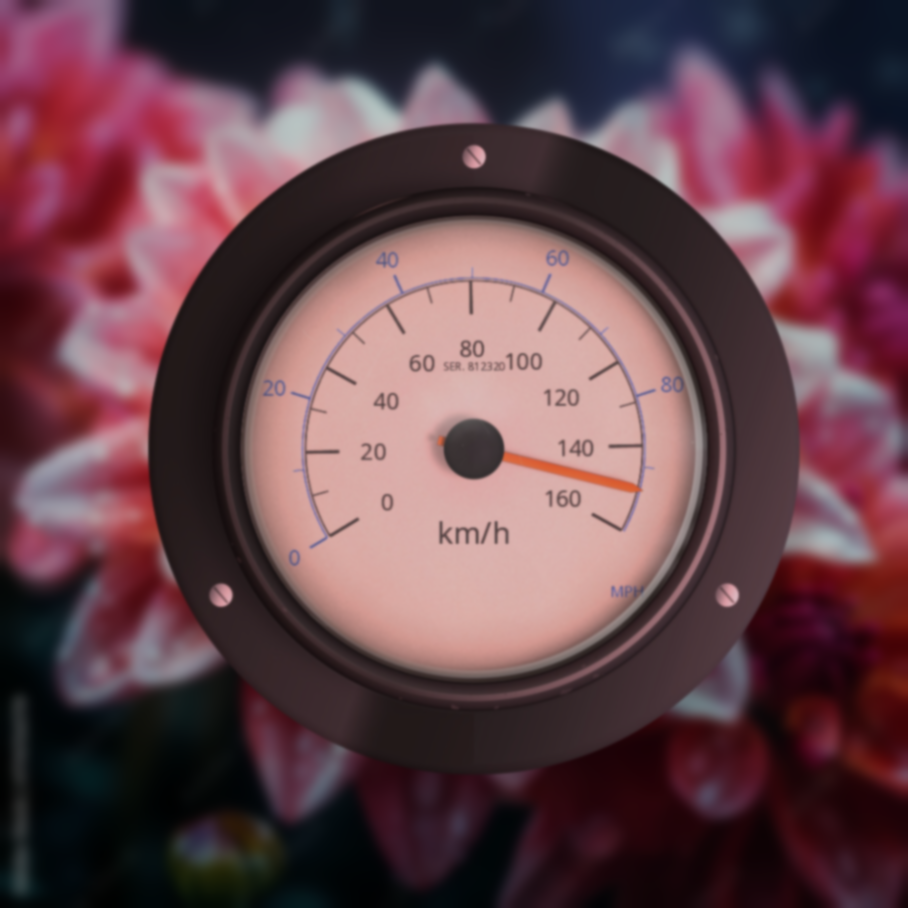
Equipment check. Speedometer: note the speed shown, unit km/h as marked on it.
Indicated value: 150 km/h
